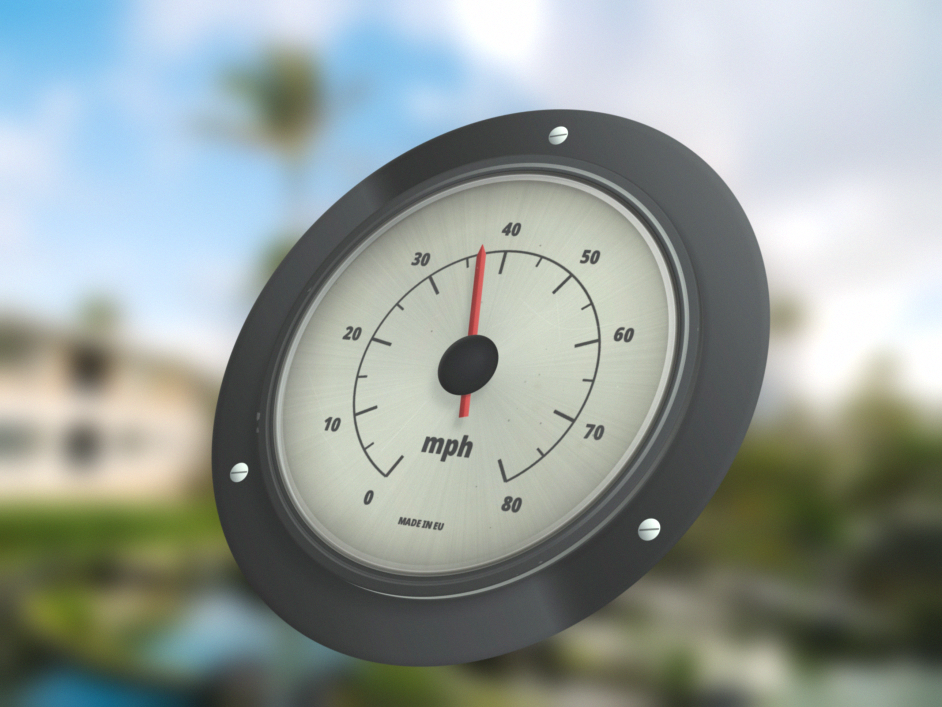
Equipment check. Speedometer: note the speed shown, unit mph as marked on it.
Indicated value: 37.5 mph
